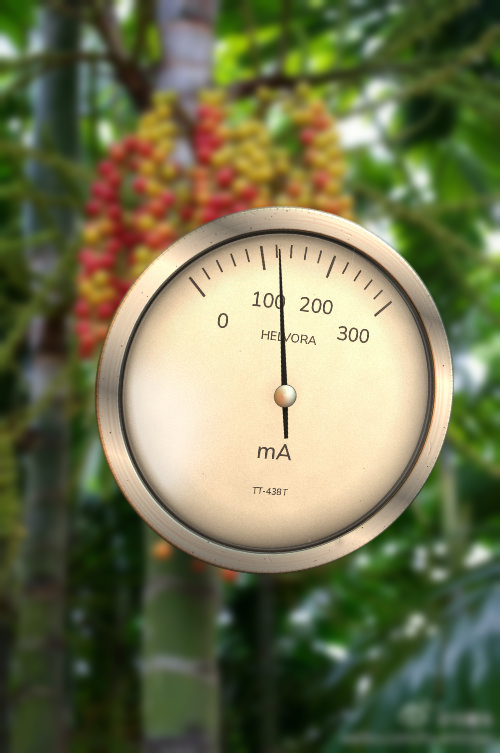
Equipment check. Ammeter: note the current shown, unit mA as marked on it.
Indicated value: 120 mA
